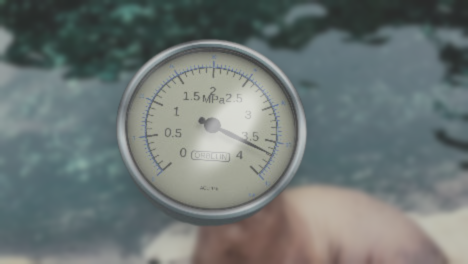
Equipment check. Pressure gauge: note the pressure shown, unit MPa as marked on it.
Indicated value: 3.7 MPa
